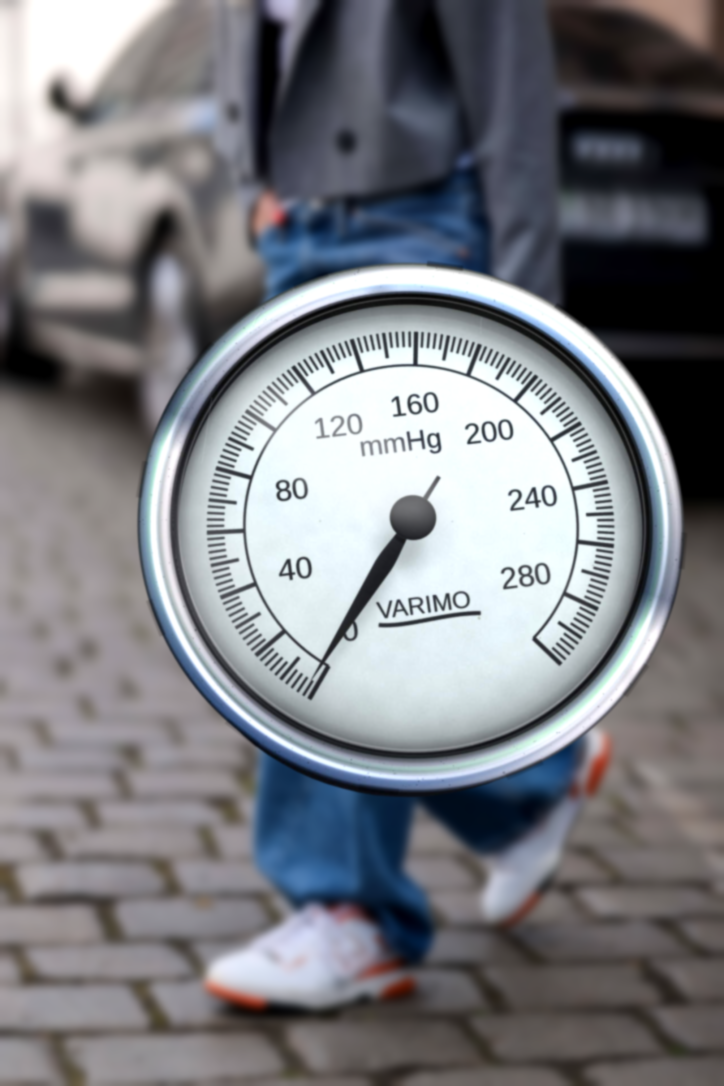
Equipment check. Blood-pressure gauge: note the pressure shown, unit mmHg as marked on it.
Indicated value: 2 mmHg
